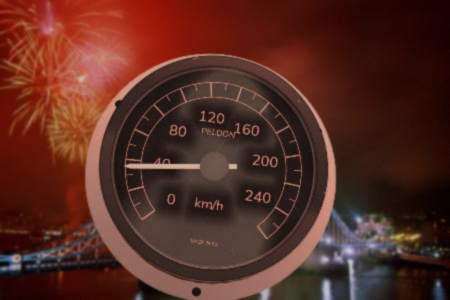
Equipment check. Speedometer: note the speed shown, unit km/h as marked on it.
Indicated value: 35 km/h
